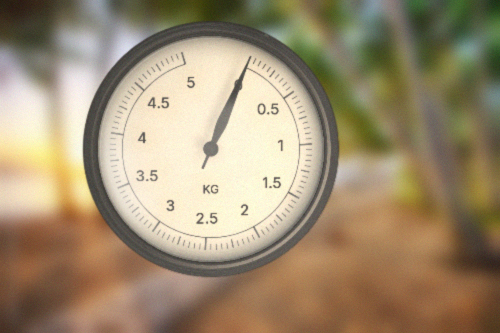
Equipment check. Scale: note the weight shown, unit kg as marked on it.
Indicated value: 0 kg
